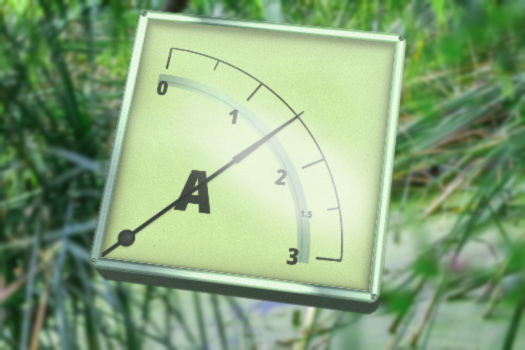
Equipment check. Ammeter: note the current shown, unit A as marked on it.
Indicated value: 1.5 A
